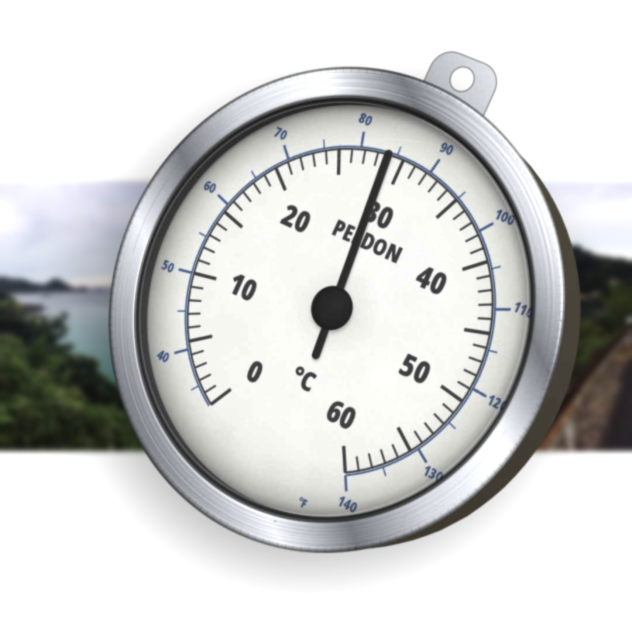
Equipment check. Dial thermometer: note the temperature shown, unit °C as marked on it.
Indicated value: 29 °C
